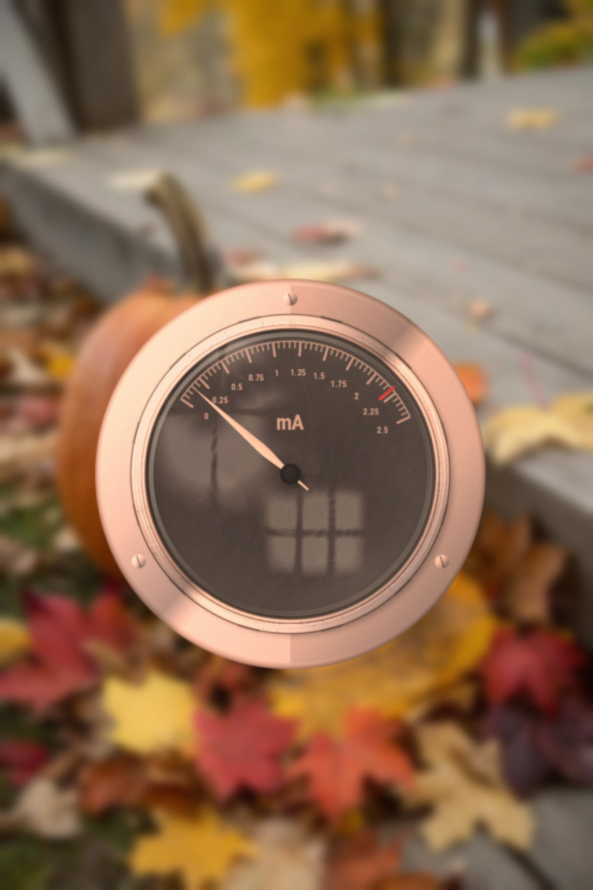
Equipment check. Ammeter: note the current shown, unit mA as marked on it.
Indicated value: 0.15 mA
